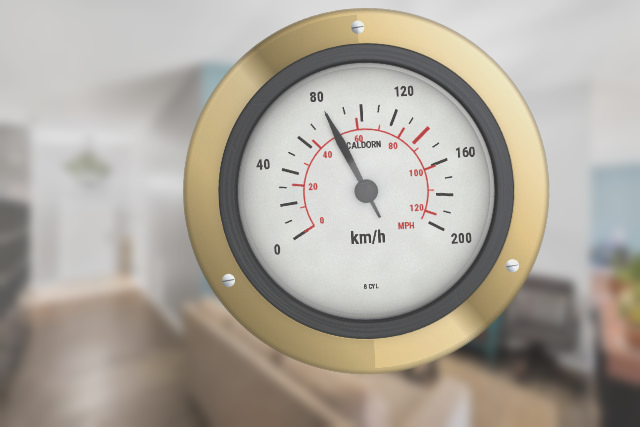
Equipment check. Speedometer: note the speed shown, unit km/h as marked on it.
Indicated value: 80 km/h
